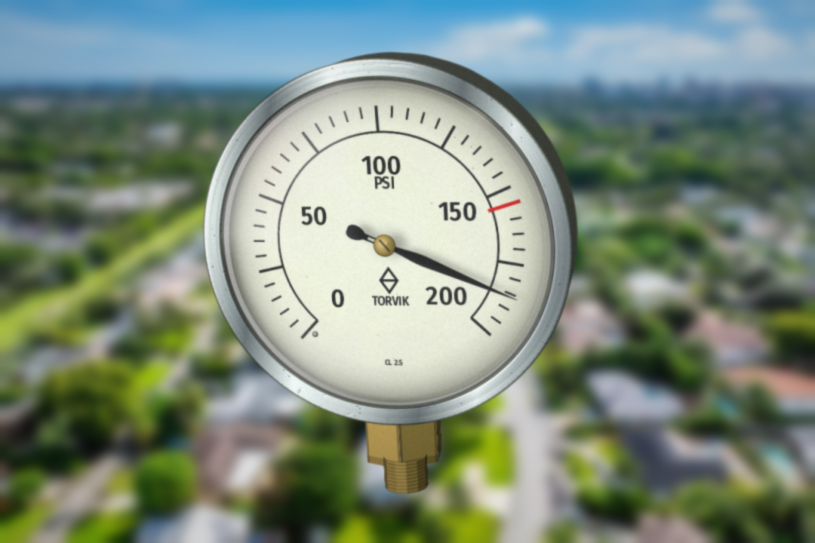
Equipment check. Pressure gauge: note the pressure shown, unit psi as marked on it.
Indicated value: 185 psi
